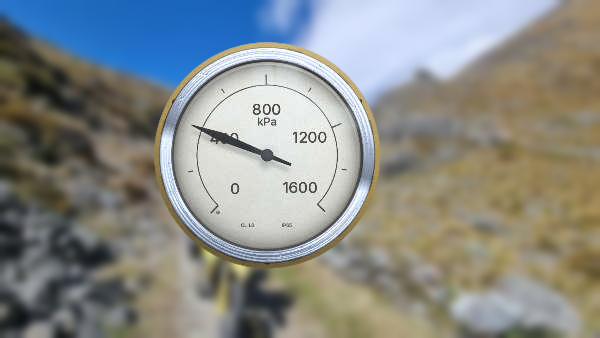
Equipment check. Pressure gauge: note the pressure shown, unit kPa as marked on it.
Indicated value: 400 kPa
